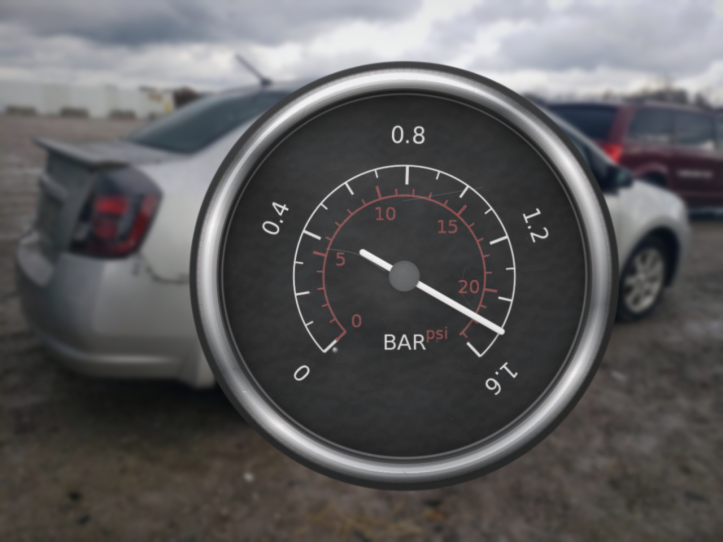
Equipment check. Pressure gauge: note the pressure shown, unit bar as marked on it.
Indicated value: 1.5 bar
